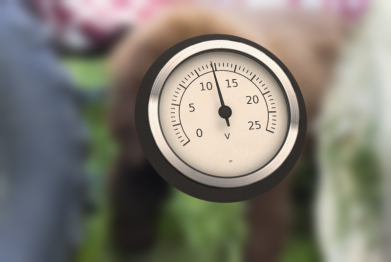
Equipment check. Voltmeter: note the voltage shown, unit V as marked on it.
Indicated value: 12 V
